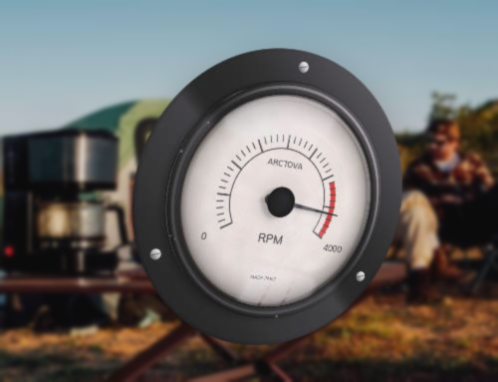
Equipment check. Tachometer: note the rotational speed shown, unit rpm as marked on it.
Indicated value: 3600 rpm
